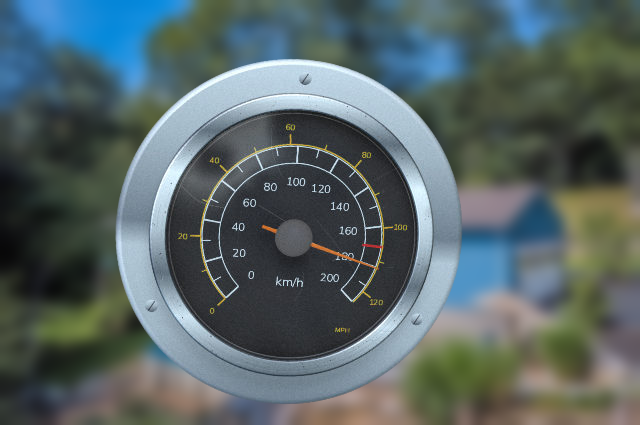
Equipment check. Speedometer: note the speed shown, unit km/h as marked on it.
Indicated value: 180 km/h
